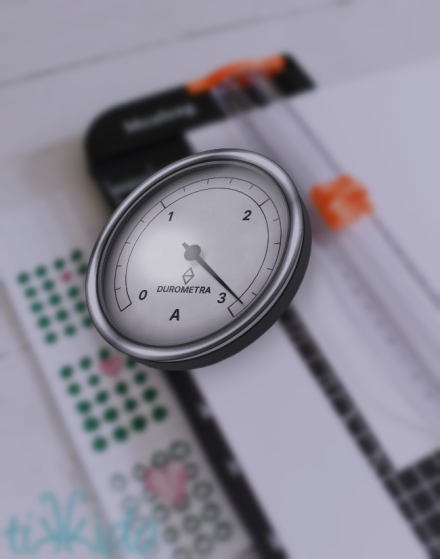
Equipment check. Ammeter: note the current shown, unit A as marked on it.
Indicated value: 2.9 A
